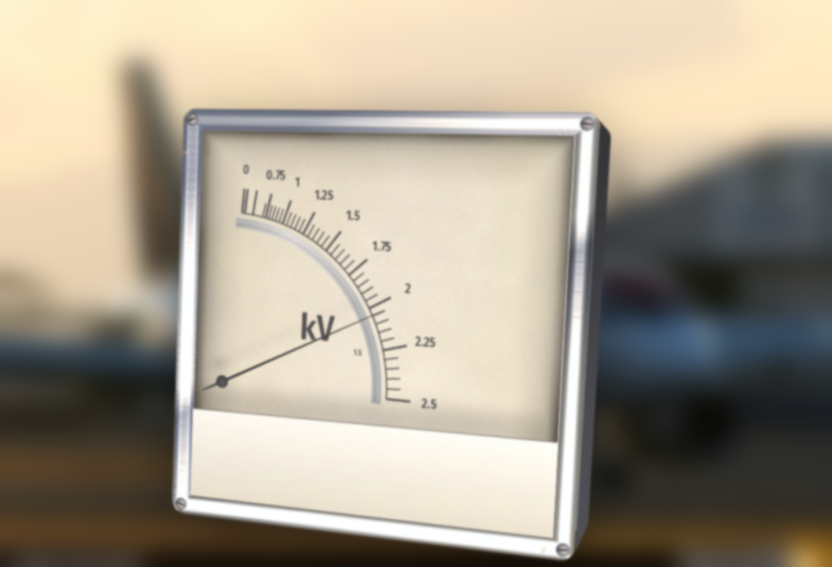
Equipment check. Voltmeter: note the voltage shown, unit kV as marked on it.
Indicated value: 2.05 kV
